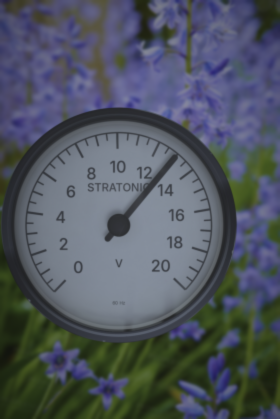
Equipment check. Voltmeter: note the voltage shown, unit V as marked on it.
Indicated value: 13 V
